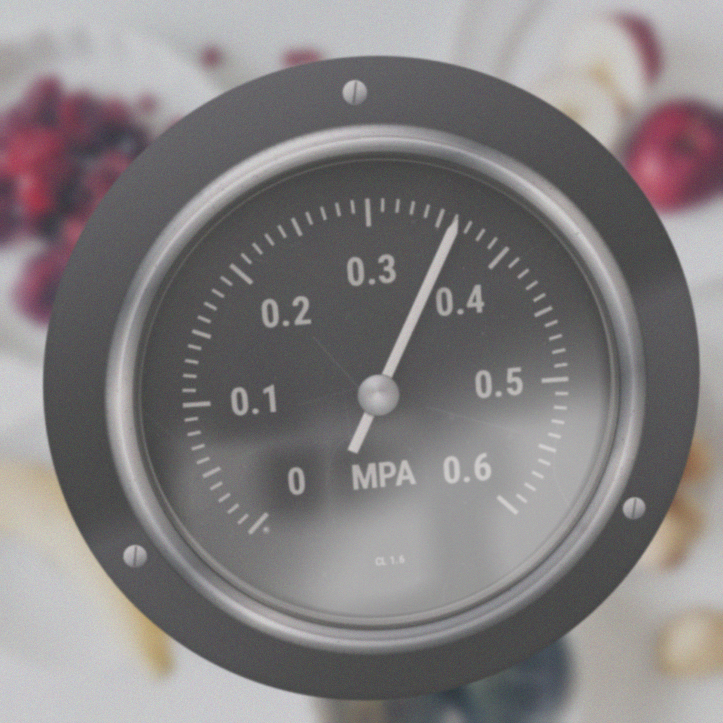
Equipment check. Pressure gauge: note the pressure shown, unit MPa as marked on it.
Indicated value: 0.36 MPa
